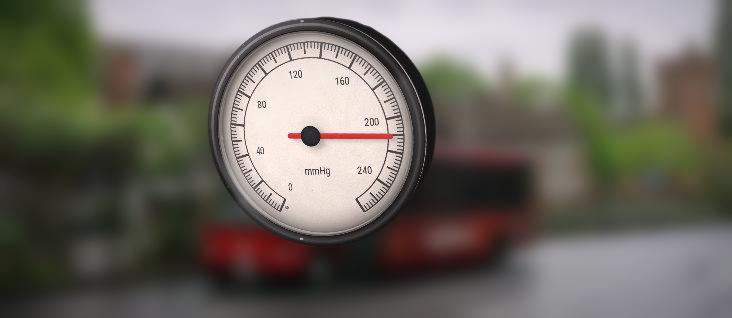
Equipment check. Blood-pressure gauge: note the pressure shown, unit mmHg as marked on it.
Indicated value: 210 mmHg
